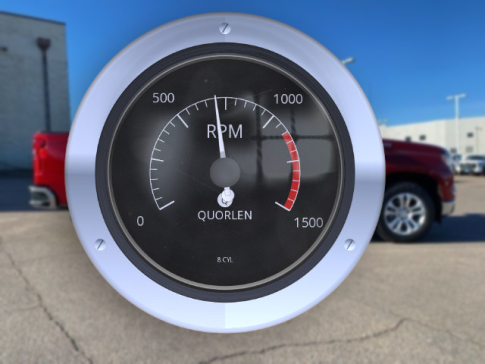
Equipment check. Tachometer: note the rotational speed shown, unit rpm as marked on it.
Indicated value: 700 rpm
